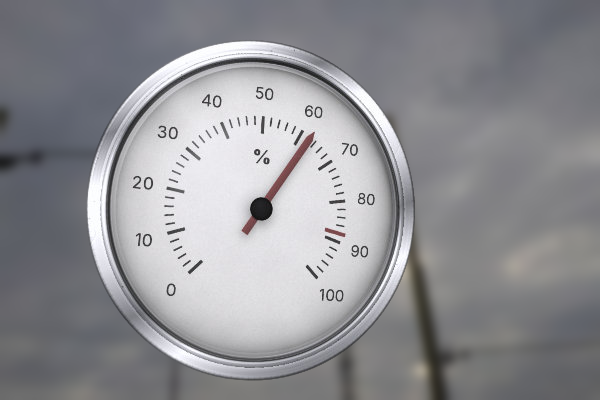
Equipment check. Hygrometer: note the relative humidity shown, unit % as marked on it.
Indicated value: 62 %
